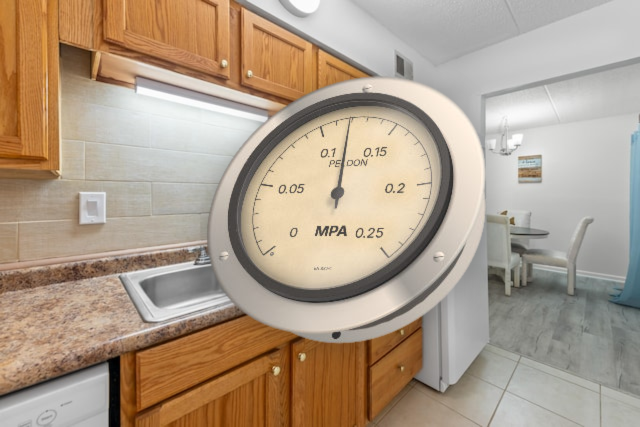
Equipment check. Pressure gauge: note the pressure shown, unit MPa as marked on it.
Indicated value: 0.12 MPa
